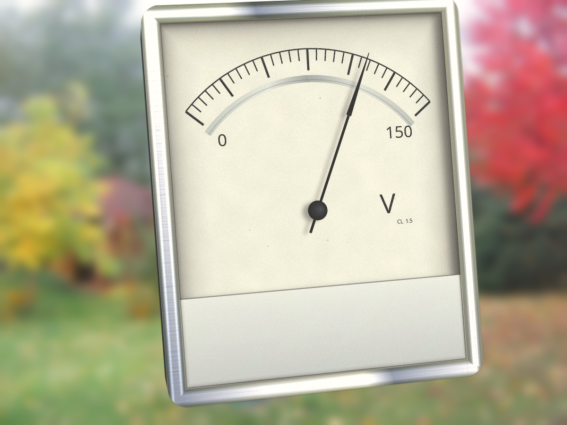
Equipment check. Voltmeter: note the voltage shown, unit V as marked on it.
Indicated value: 107.5 V
